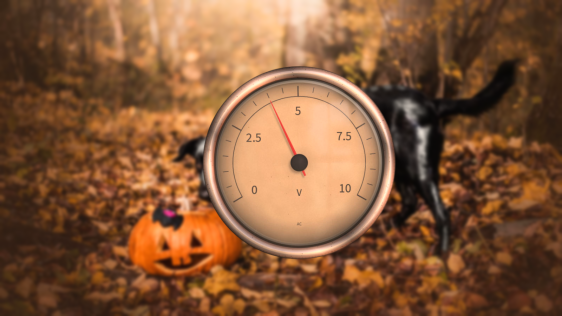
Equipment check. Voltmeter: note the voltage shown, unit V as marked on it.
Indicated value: 4 V
